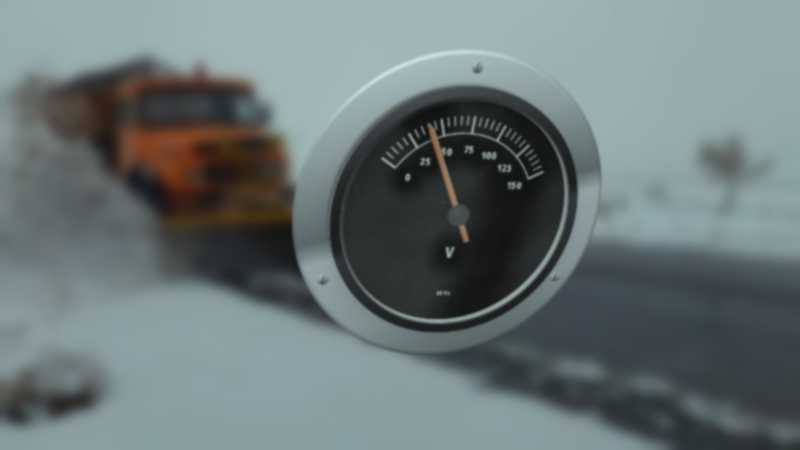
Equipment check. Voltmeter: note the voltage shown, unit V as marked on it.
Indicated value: 40 V
